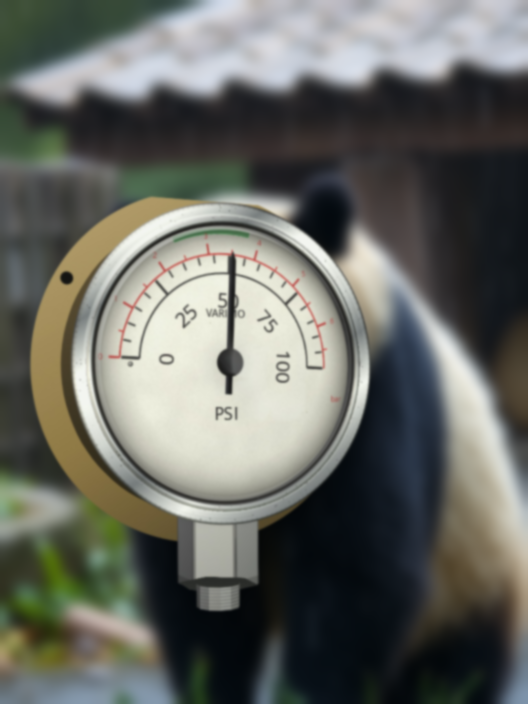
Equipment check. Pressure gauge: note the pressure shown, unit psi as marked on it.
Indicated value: 50 psi
